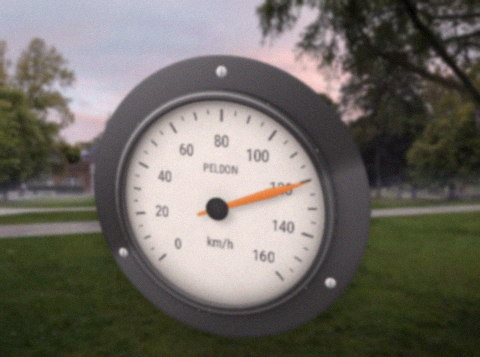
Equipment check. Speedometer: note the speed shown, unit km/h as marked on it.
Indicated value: 120 km/h
